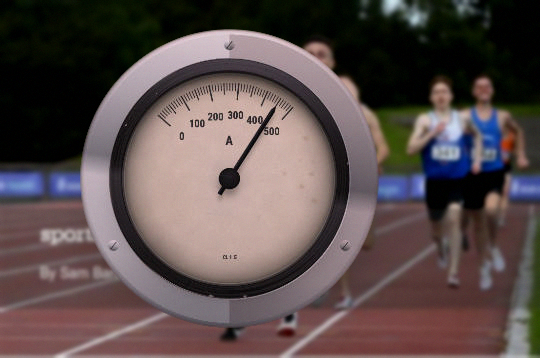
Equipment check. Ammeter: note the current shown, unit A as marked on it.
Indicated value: 450 A
